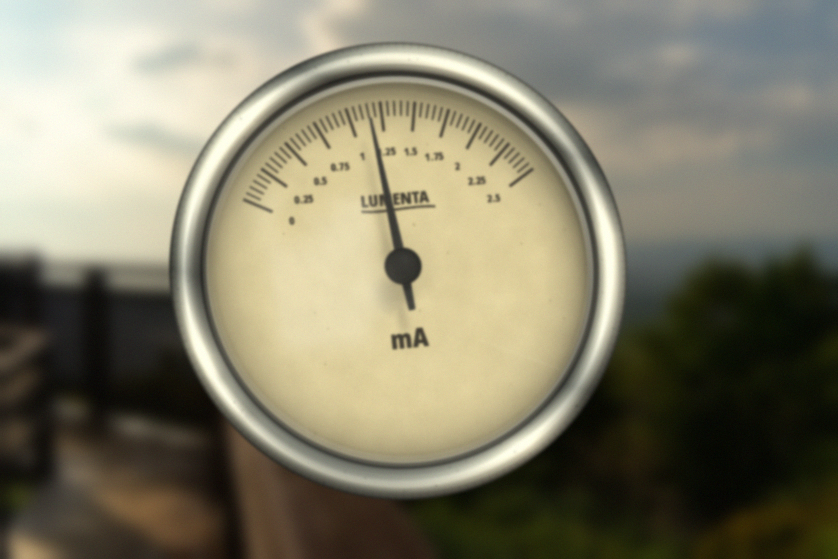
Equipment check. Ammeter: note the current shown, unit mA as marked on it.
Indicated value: 1.15 mA
